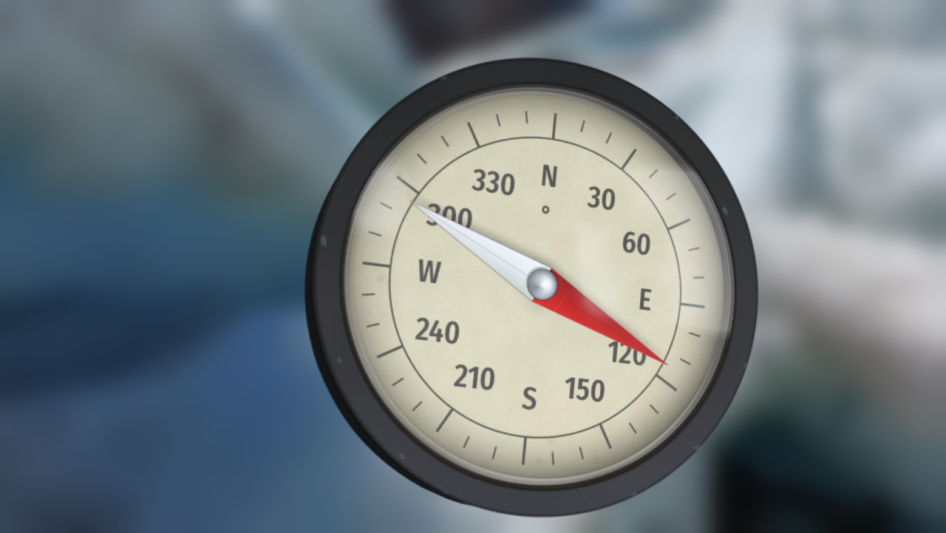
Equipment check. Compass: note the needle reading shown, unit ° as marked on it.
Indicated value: 115 °
